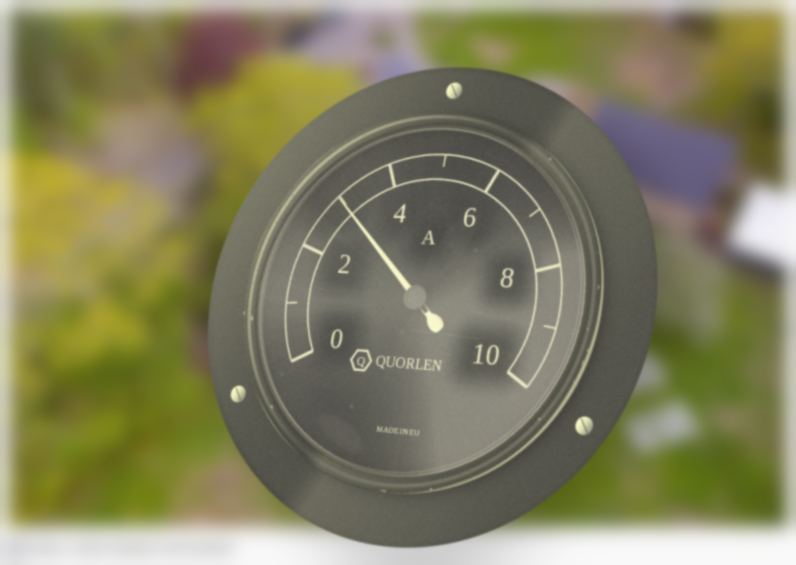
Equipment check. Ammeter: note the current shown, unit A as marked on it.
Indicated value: 3 A
